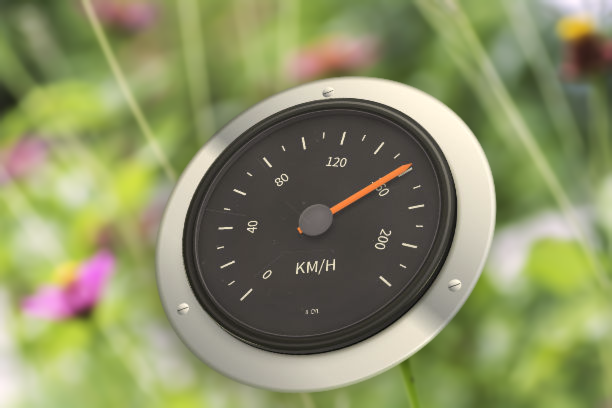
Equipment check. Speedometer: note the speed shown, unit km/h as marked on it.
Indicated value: 160 km/h
